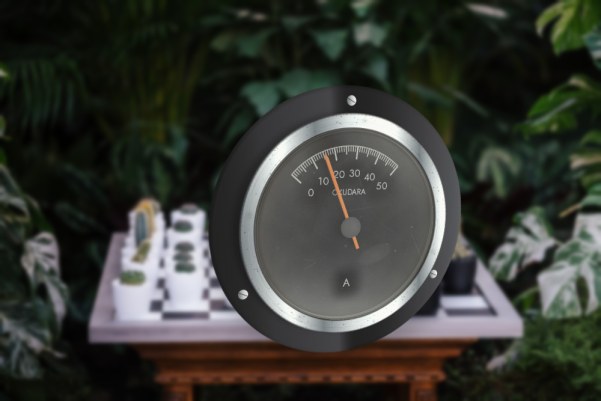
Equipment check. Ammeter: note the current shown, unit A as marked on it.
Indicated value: 15 A
